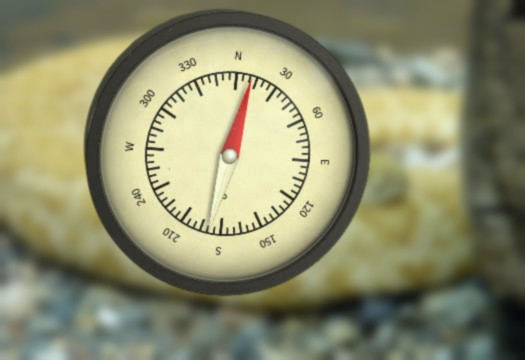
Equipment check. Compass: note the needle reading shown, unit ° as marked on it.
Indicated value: 10 °
